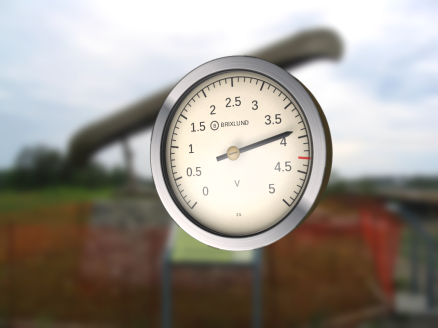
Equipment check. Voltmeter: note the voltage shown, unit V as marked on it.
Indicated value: 3.9 V
